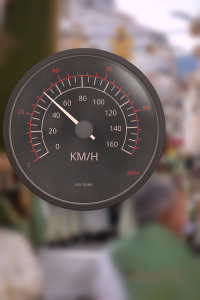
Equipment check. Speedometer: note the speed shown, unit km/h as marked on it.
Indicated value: 50 km/h
